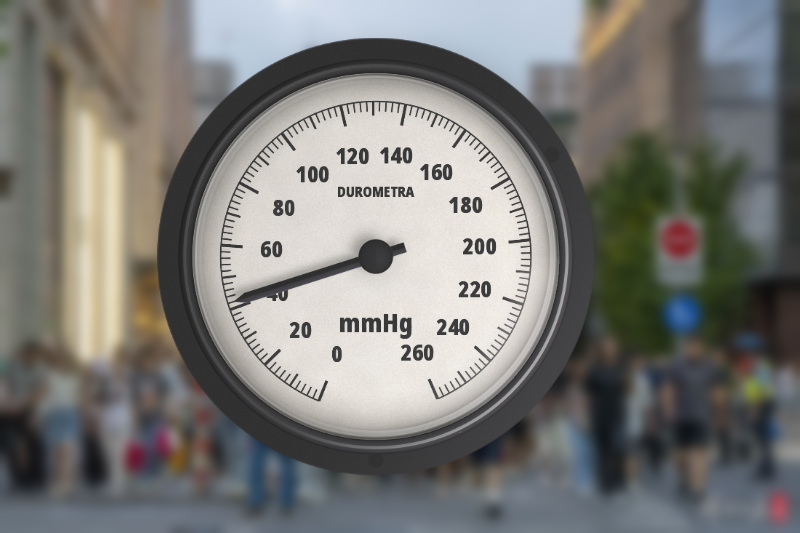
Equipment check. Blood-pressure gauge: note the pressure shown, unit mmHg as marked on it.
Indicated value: 42 mmHg
